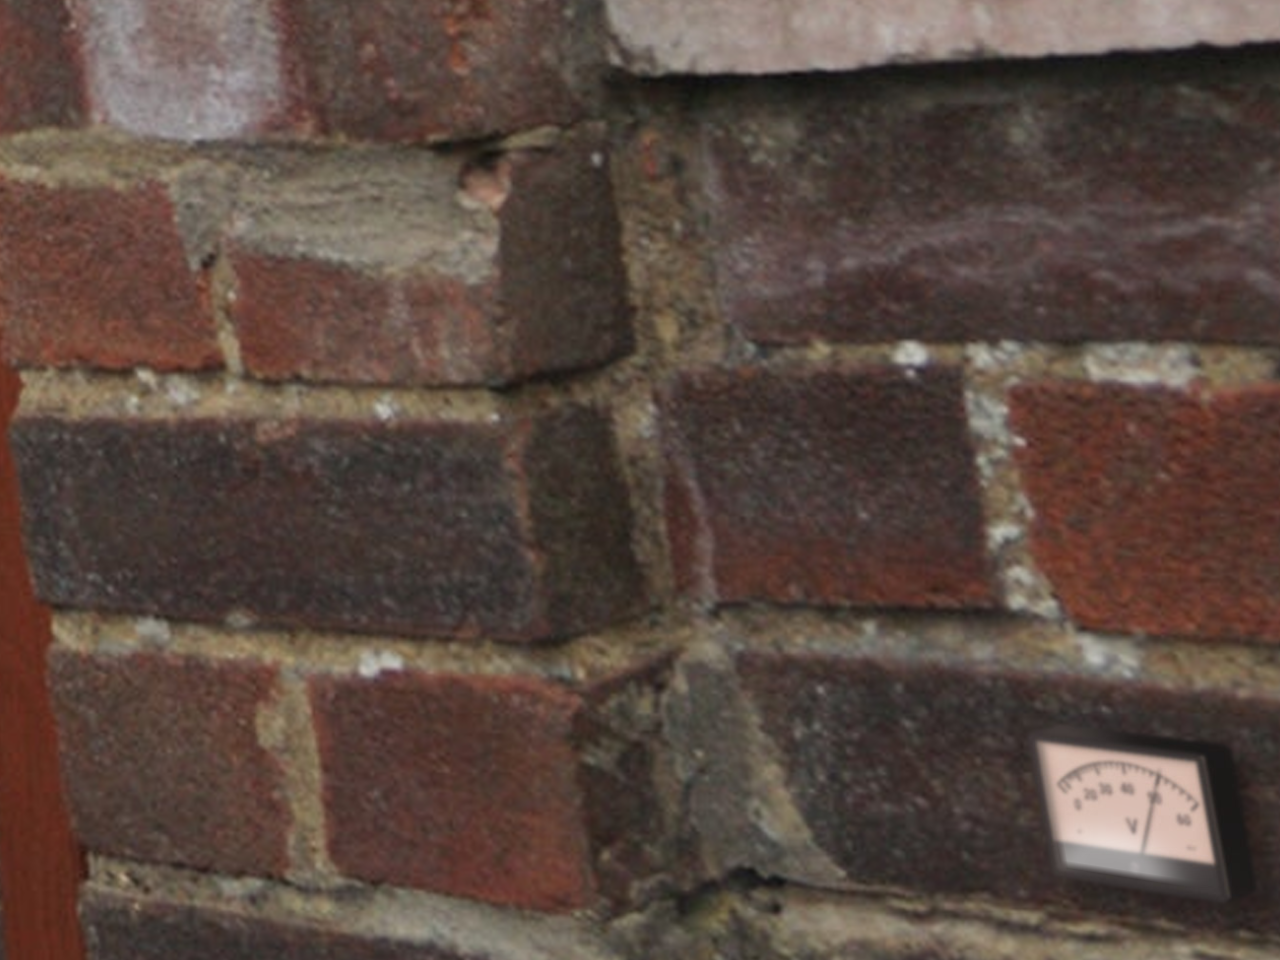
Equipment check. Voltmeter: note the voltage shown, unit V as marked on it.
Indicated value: 50 V
